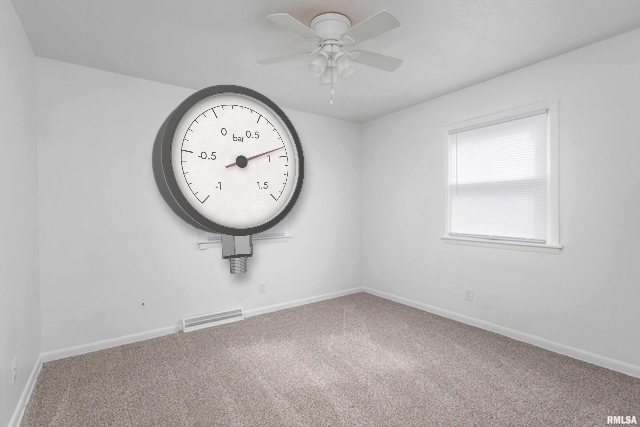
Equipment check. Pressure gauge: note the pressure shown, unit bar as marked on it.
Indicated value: 0.9 bar
